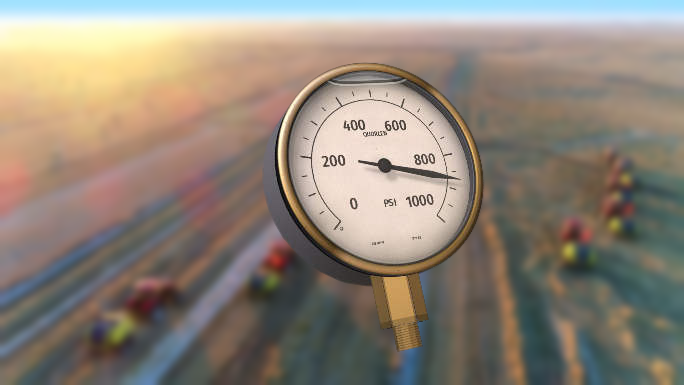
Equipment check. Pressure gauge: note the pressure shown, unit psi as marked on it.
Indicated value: 875 psi
